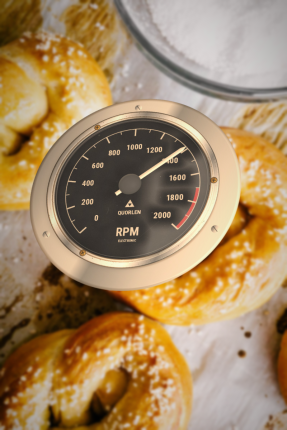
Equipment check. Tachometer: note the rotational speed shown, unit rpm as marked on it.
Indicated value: 1400 rpm
